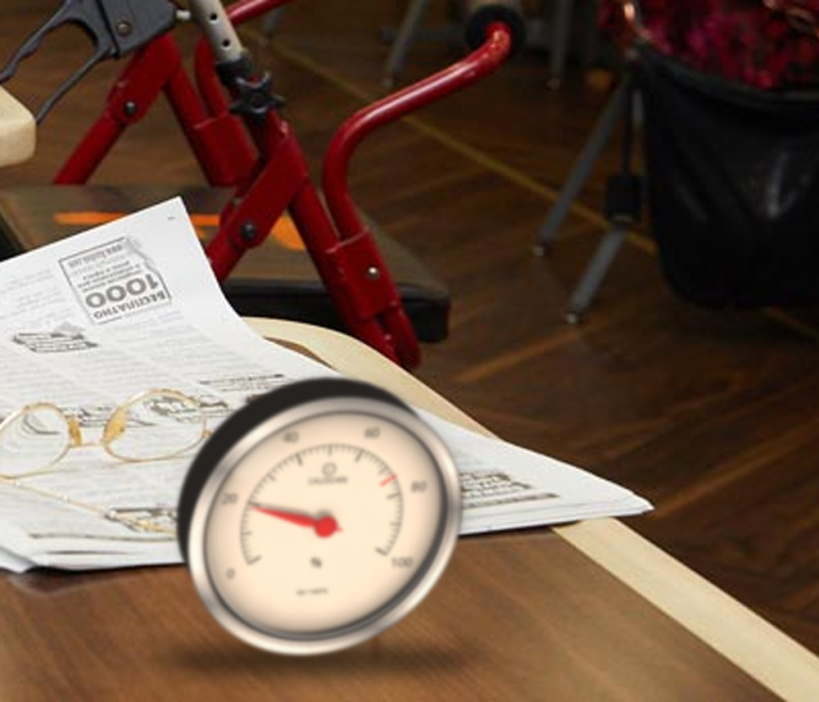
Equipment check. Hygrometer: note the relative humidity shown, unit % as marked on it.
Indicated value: 20 %
